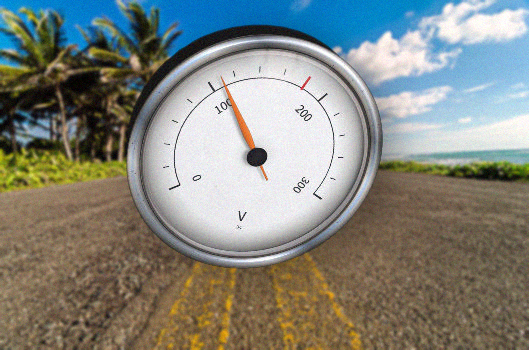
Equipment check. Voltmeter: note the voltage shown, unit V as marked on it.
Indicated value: 110 V
